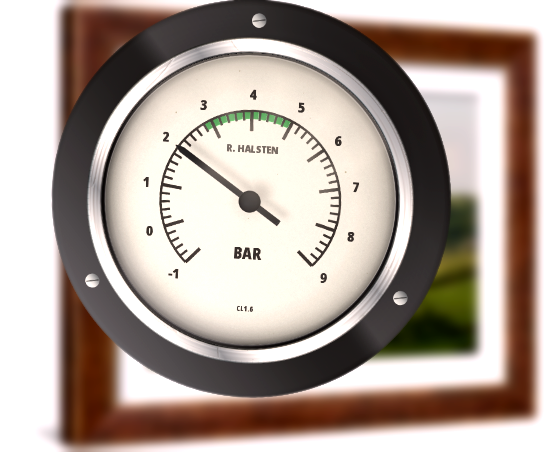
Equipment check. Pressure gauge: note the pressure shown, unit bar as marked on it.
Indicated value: 2 bar
